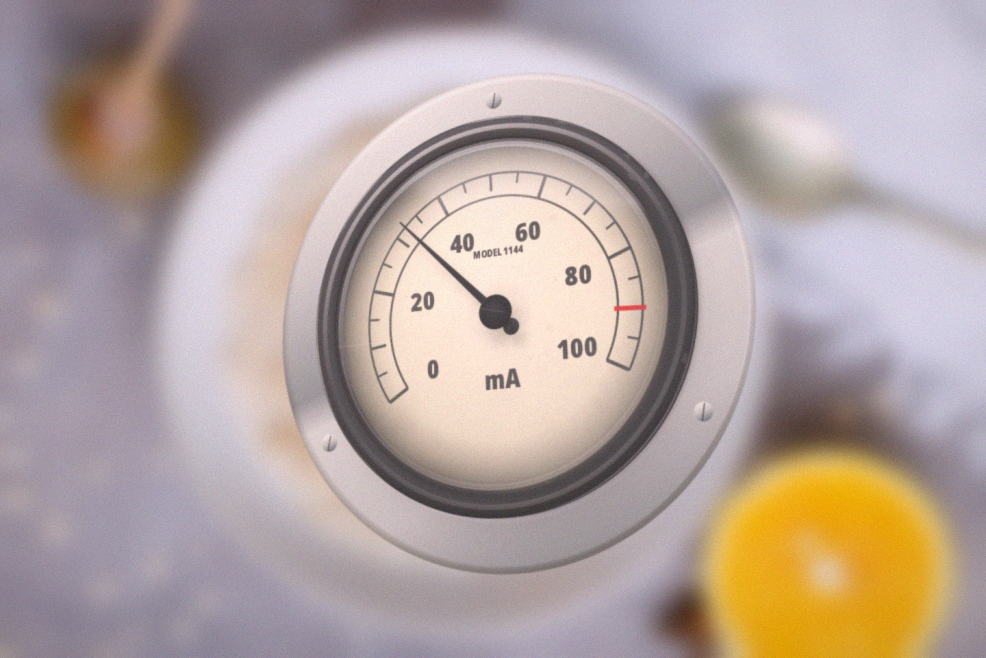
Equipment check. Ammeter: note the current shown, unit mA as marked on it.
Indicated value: 32.5 mA
